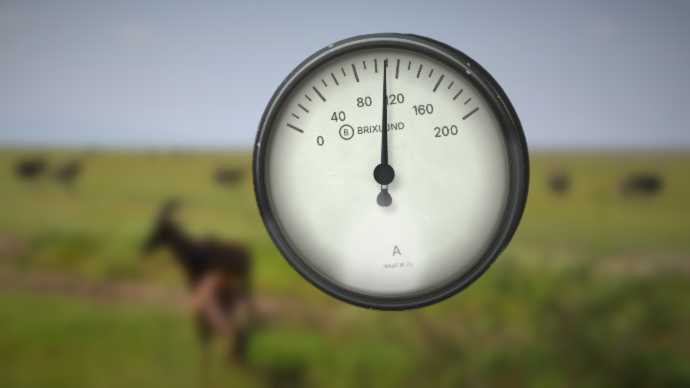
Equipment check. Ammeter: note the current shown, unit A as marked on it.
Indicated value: 110 A
